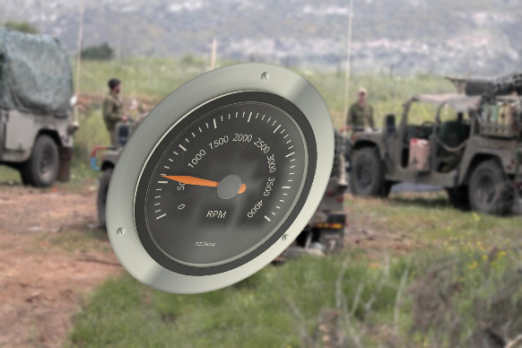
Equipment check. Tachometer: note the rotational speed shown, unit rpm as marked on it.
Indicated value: 600 rpm
